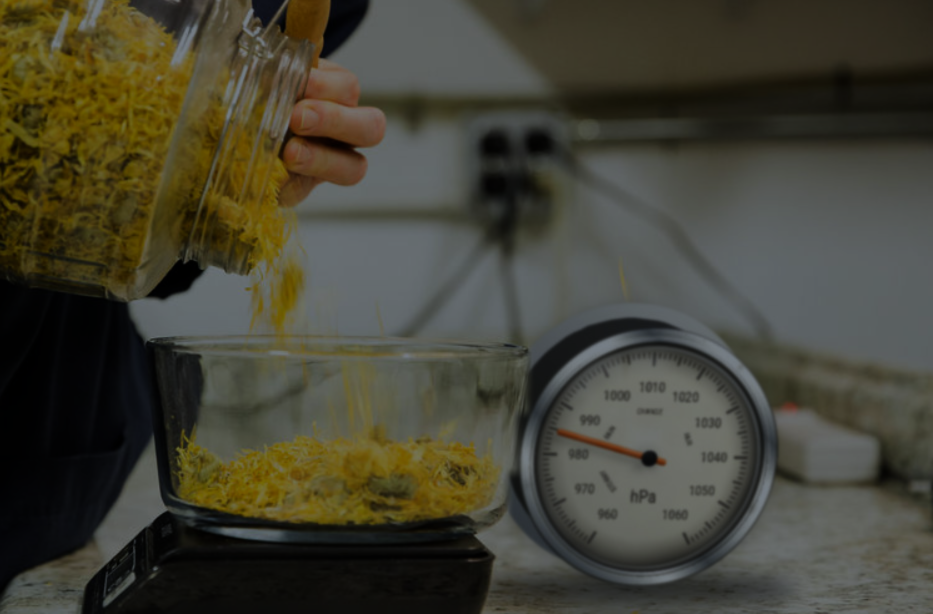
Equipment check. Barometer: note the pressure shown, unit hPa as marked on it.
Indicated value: 985 hPa
